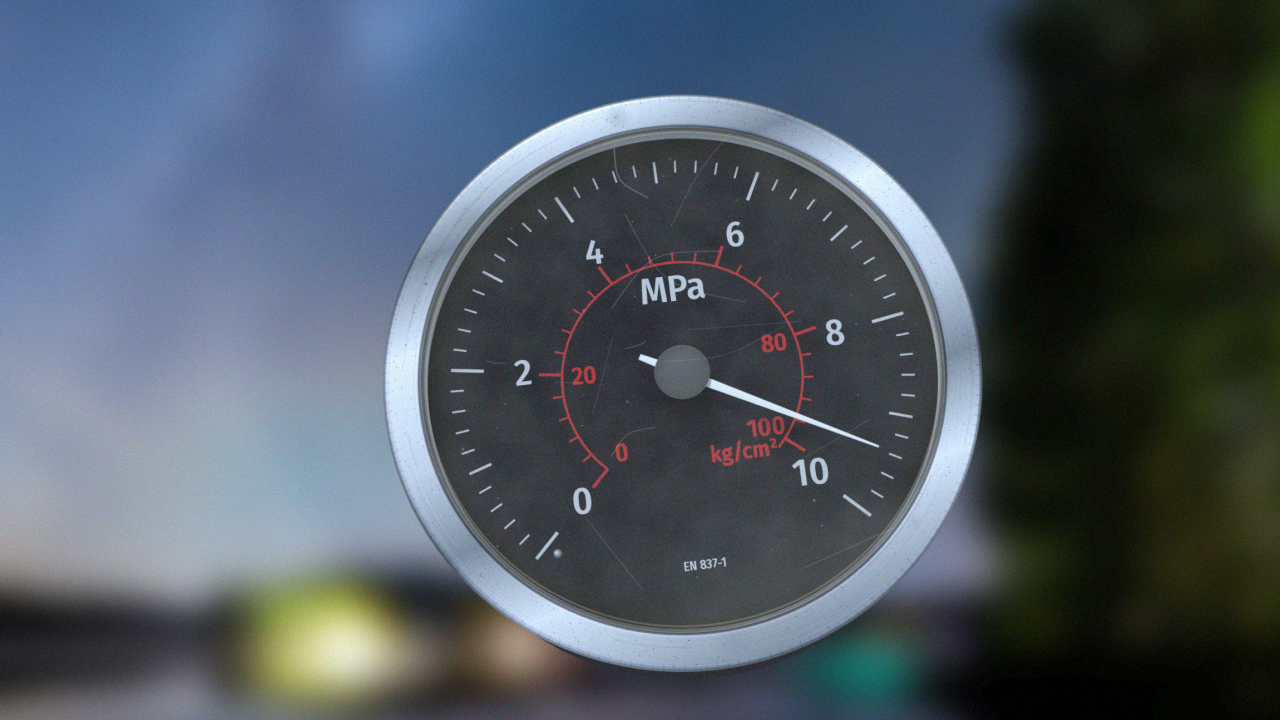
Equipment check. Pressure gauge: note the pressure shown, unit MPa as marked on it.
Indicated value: 9.4 MPa
